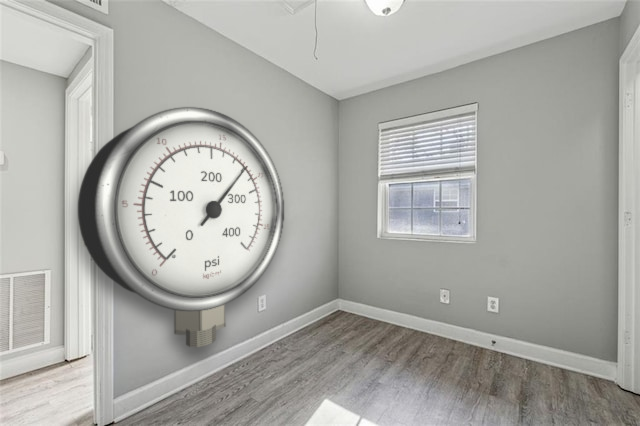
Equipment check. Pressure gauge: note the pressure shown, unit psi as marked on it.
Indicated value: 260 psi
